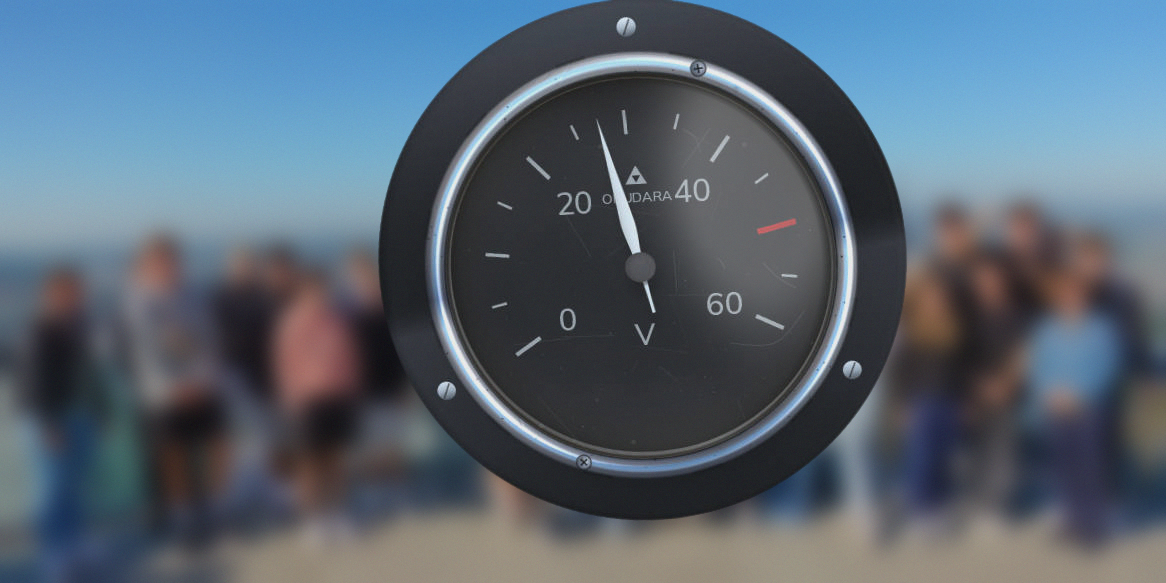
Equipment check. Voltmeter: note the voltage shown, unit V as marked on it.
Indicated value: 27.5 V
